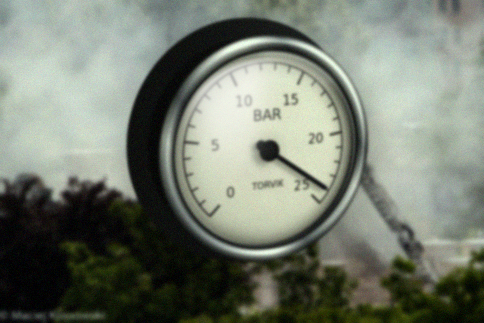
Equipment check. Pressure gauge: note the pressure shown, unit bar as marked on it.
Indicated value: 24 bar
